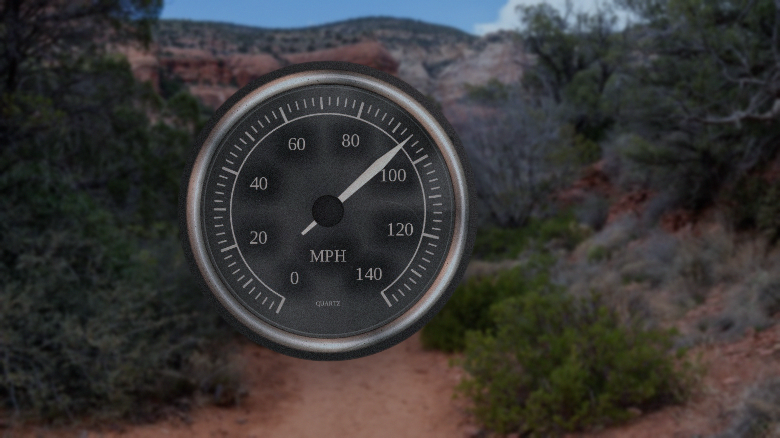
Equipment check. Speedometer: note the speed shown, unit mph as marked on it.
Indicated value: 94 mph
